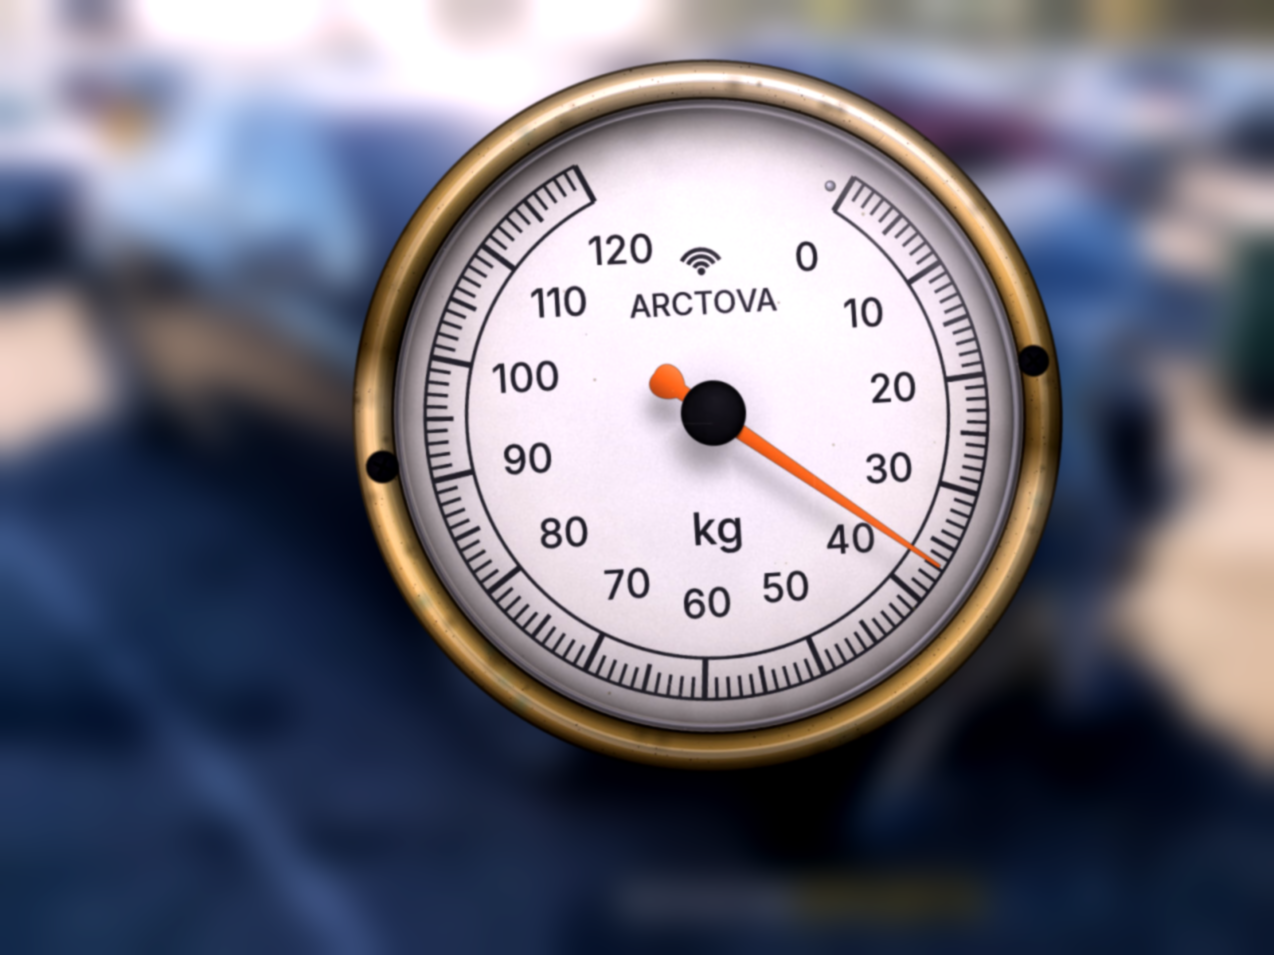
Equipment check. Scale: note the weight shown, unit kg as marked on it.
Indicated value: 37 kg
